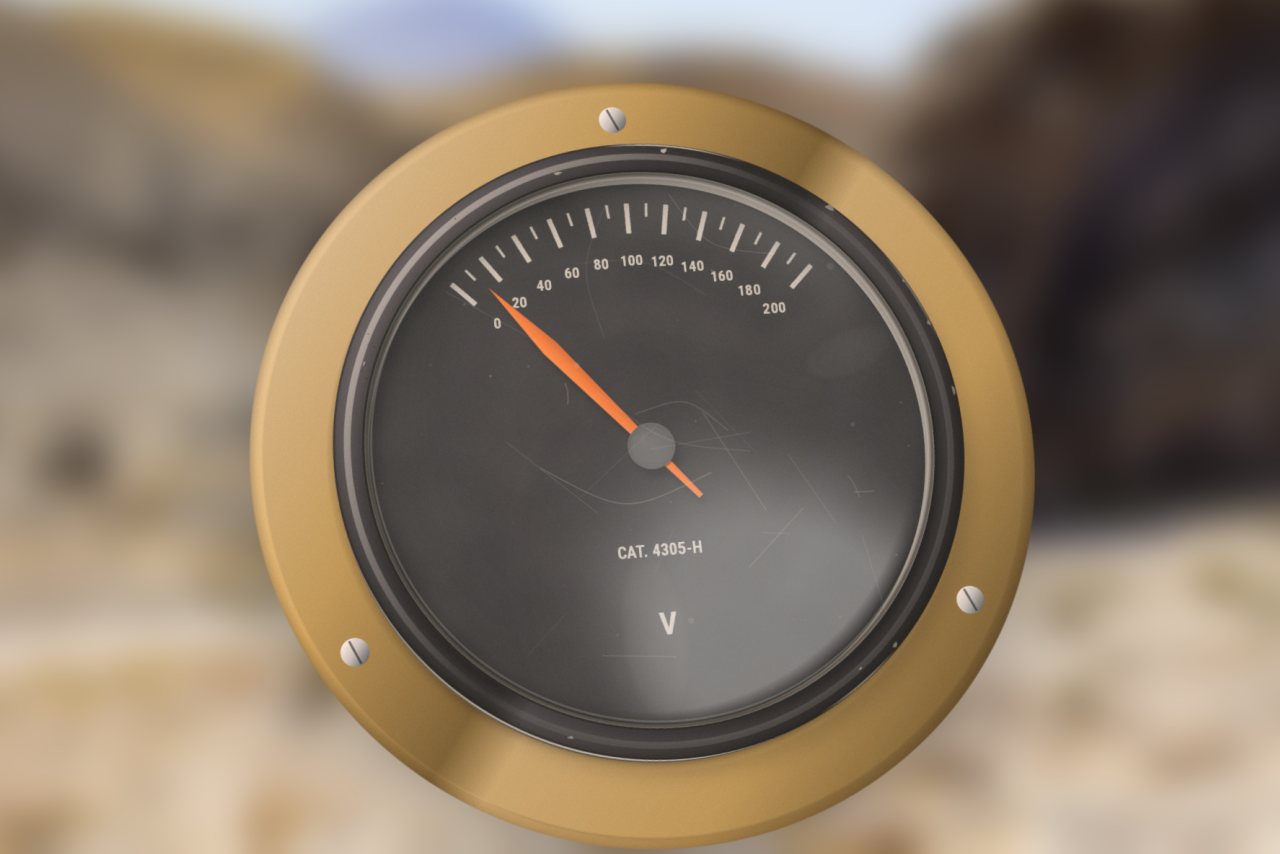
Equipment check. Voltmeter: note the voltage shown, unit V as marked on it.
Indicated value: 10 V
